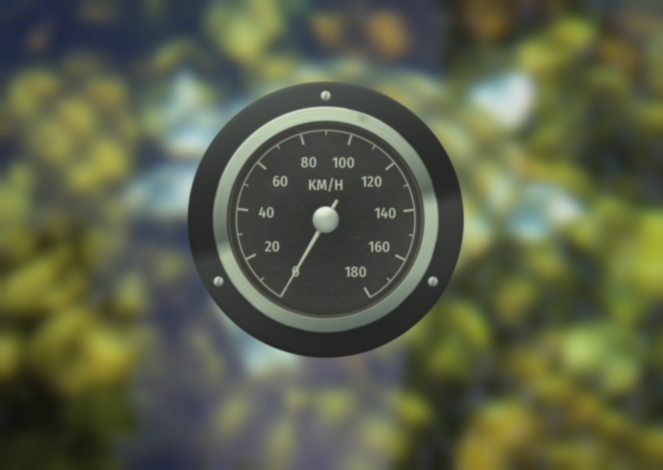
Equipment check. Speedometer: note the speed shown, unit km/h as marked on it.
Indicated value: 0 km/h
